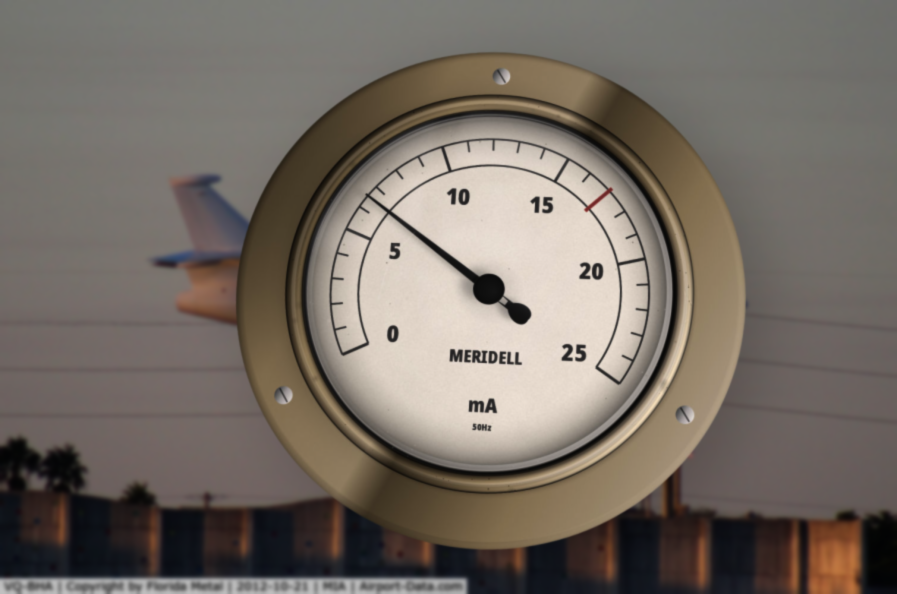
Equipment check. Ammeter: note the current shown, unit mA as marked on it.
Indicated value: 6.5 mA
